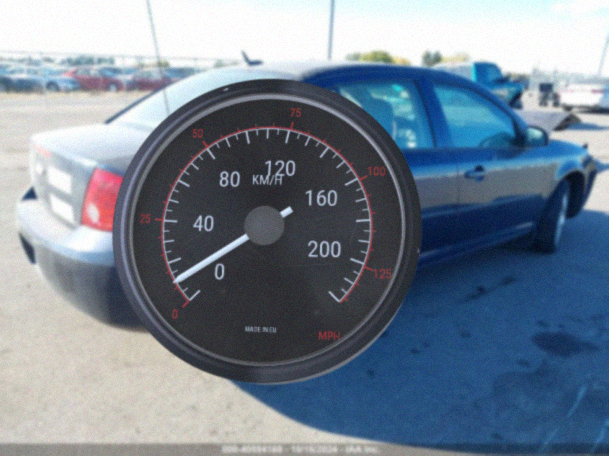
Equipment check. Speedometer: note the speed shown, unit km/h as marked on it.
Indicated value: 10 km/h
